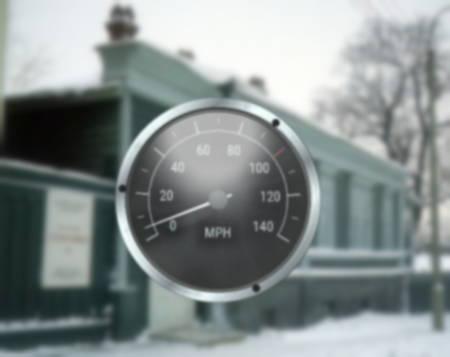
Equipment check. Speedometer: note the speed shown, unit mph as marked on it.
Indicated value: 5 mph
